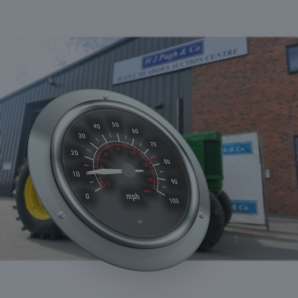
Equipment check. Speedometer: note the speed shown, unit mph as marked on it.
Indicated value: 10 mph
